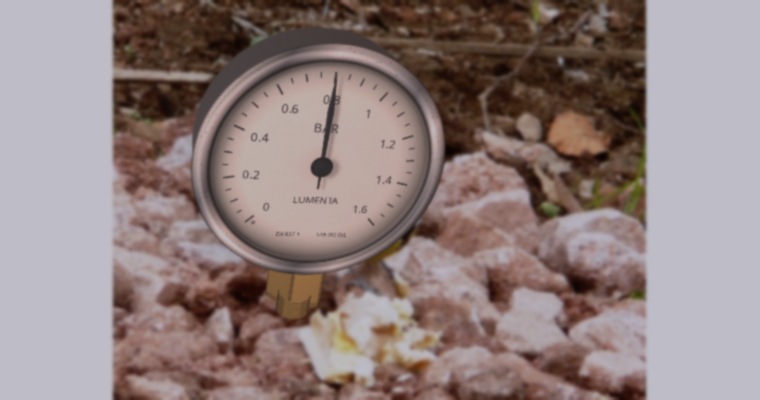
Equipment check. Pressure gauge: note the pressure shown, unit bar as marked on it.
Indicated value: 0.8 bar
